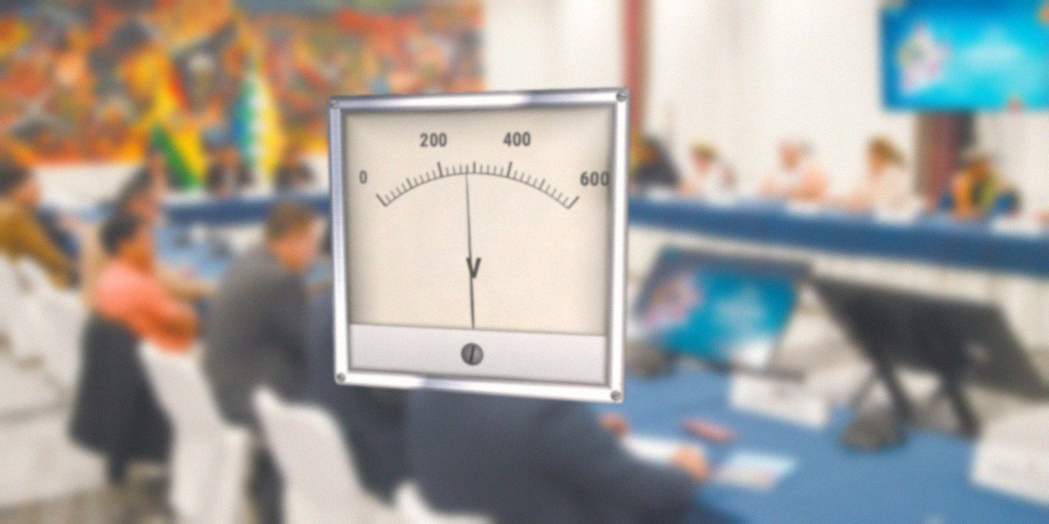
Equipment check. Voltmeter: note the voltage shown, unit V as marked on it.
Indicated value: 280 V
